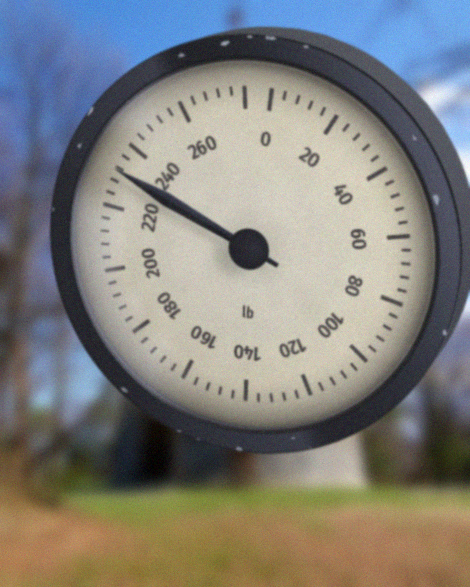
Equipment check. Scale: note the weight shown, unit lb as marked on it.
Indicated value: 232 lb
